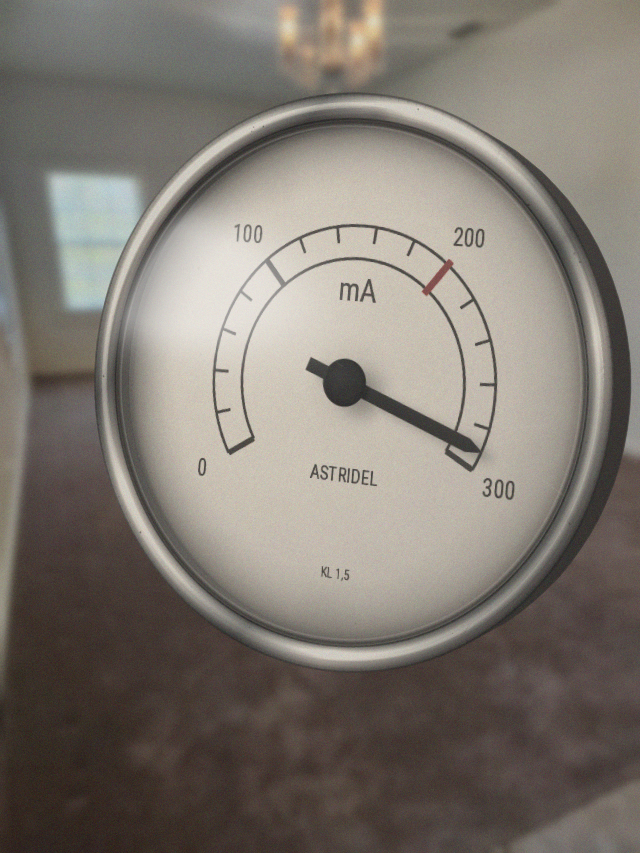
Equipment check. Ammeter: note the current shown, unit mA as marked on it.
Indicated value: 290 mA
